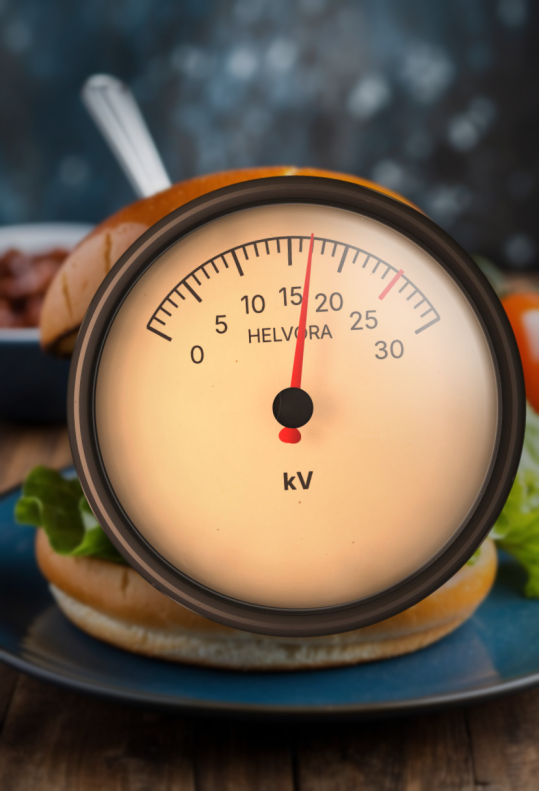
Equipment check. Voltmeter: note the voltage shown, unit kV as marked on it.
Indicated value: 17 kV
